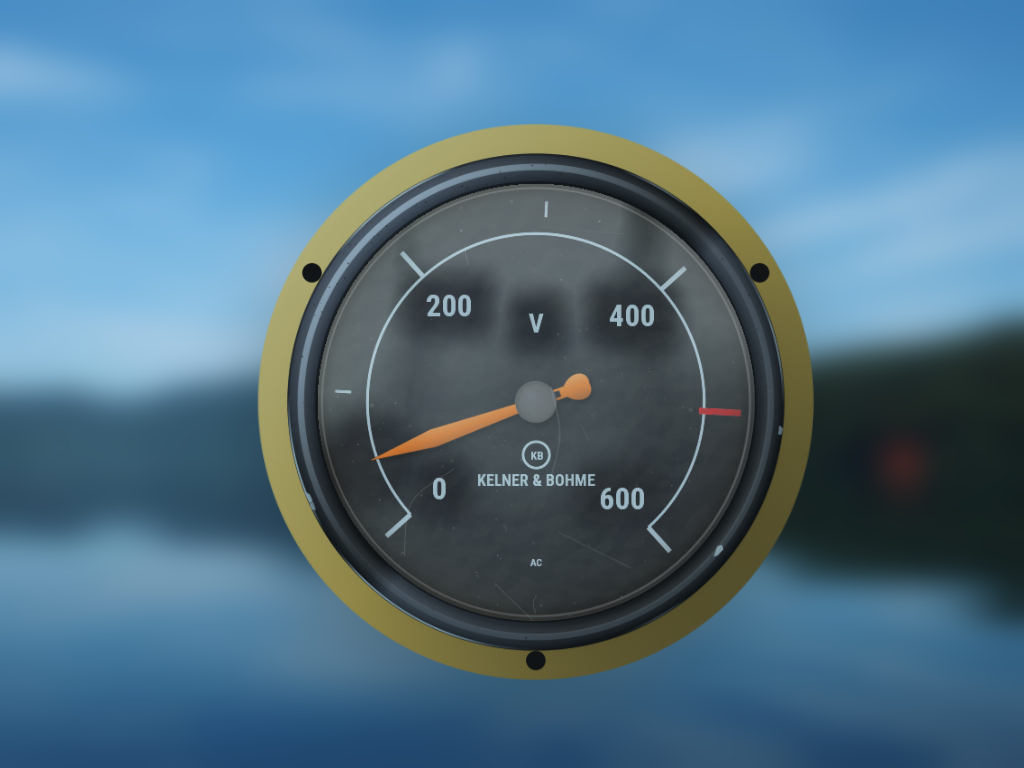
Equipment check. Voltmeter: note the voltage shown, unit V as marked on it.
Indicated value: 50 V
